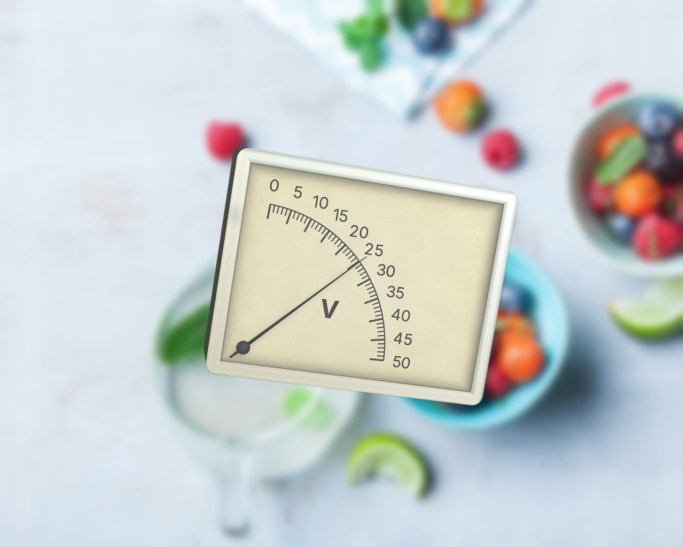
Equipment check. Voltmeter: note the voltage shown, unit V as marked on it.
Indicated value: 25 V
